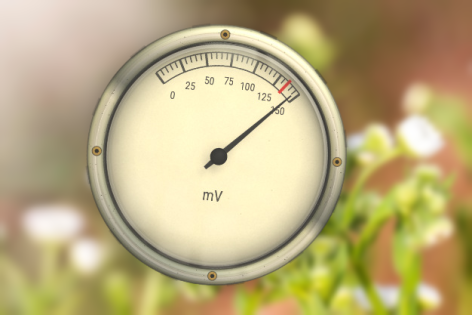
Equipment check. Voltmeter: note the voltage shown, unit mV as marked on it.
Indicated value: 145 mV
